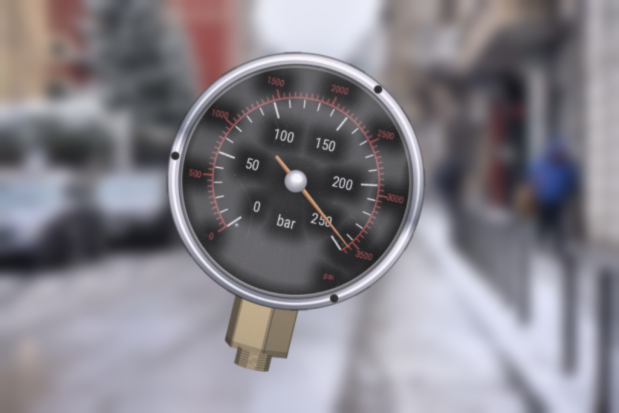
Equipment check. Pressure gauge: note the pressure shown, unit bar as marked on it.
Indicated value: 245 bar
